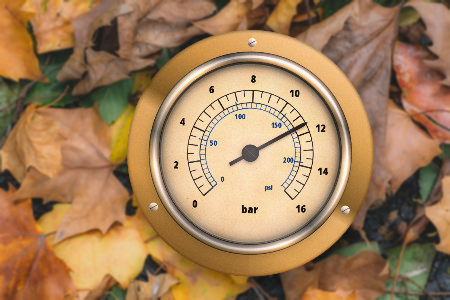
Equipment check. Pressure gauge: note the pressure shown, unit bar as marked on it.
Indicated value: 11.5 bar
